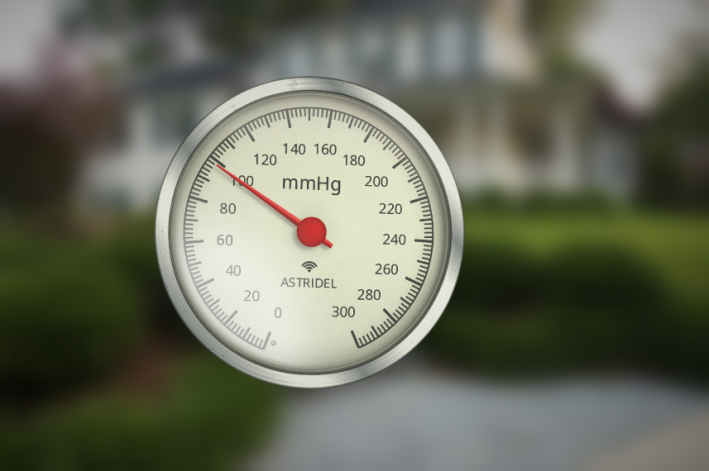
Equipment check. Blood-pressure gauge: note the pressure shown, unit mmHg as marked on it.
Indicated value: 98 mmHg
